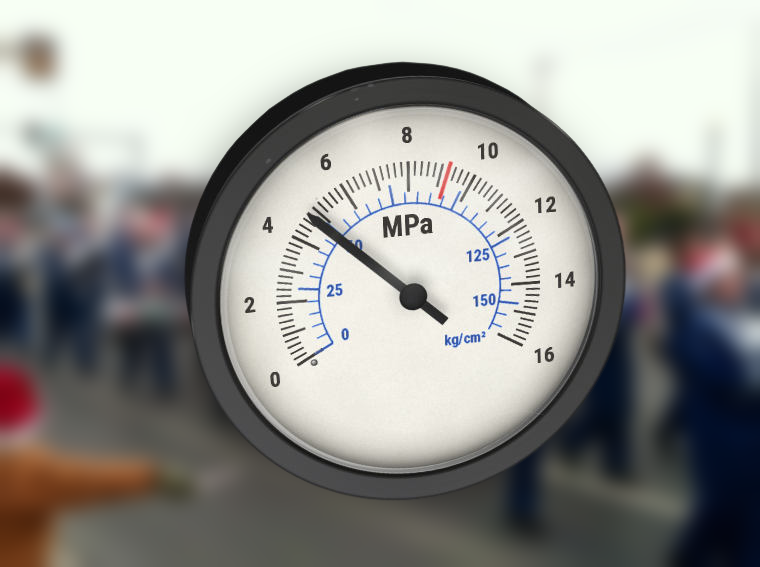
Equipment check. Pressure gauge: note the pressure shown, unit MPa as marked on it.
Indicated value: 4.8 MPa
